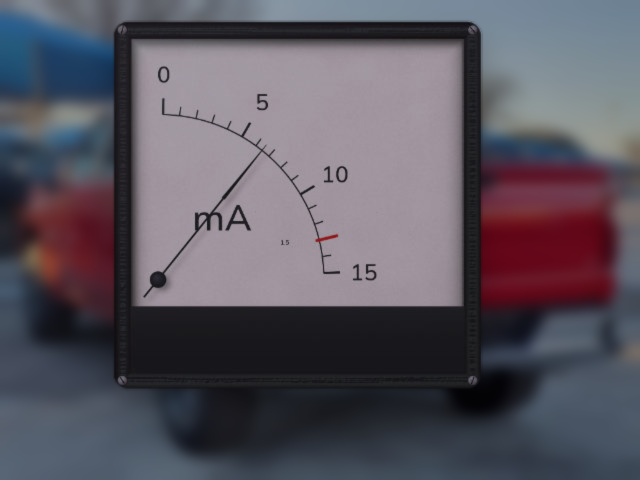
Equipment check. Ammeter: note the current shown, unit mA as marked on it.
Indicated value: 6.5 mA
